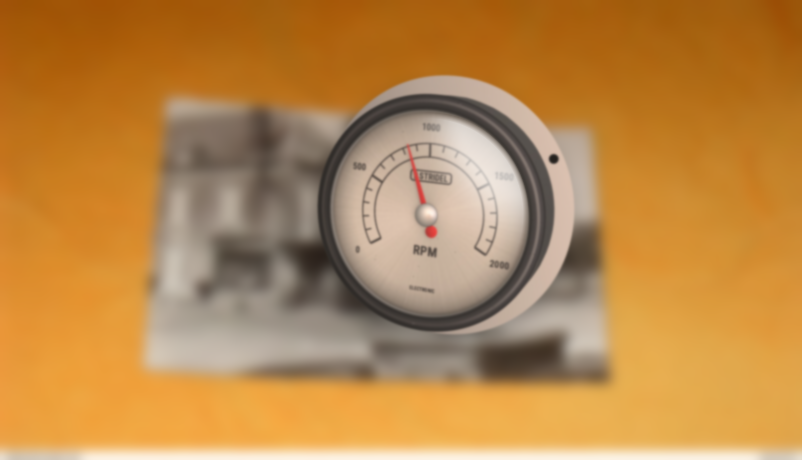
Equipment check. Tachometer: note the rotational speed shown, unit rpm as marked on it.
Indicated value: 850 rpm
